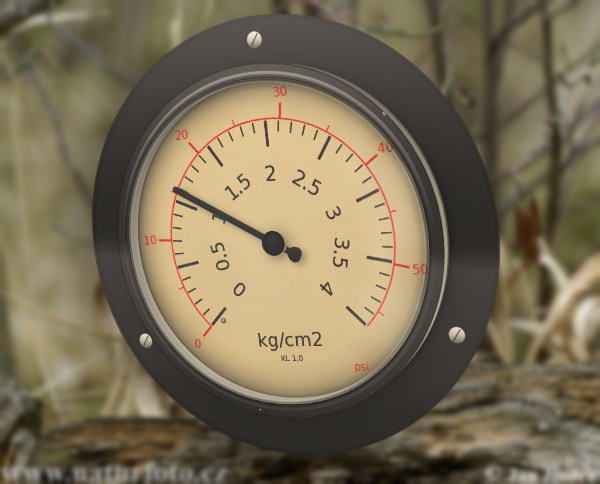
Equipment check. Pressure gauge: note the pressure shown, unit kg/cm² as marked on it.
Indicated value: 1.1 kg/cm²
